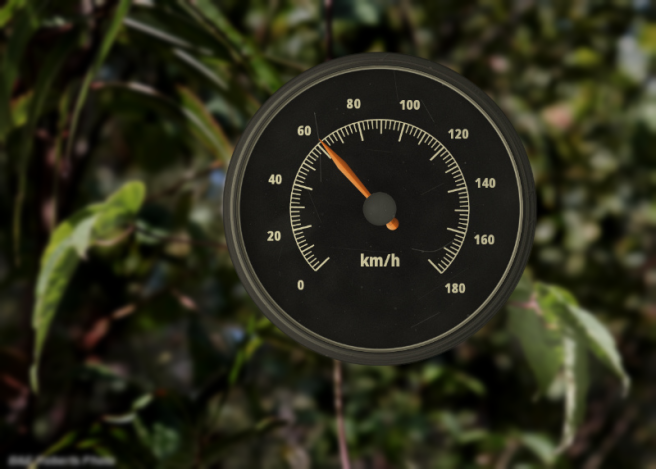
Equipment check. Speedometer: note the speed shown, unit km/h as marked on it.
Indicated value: 62 km/h
